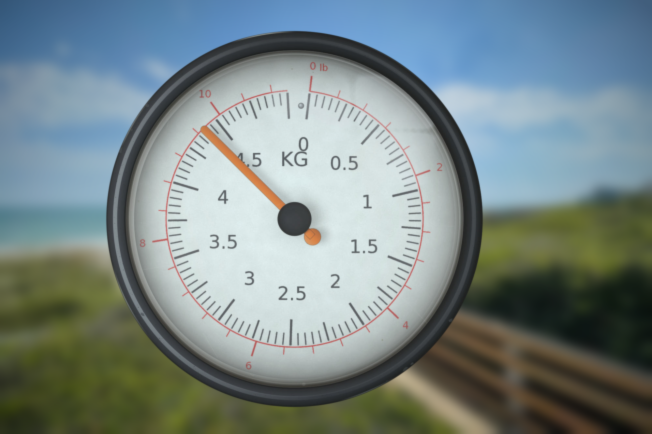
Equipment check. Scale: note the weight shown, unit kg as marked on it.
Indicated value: 4.4 kg
